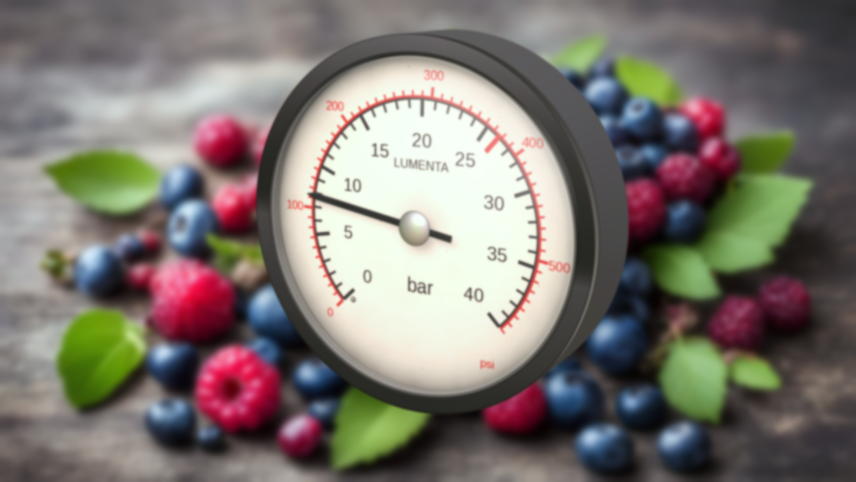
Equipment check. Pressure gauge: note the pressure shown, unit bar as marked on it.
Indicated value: 8 bar
